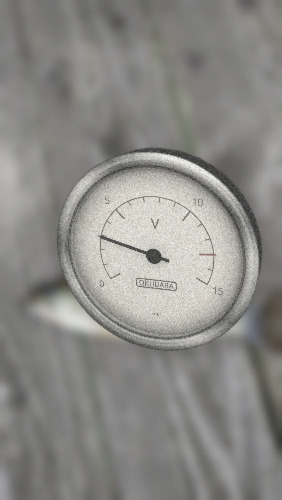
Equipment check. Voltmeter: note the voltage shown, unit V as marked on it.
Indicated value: 3 V
